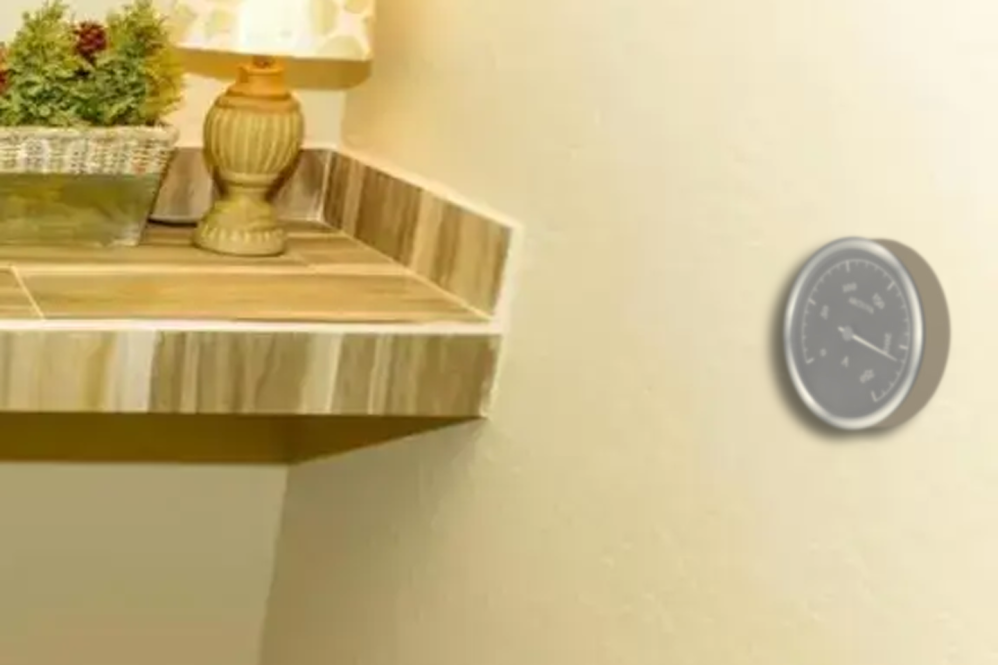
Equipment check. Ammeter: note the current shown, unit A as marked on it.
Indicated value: 210 A
